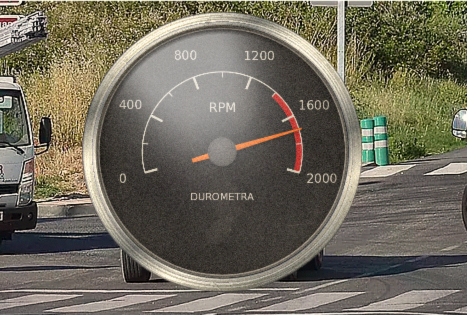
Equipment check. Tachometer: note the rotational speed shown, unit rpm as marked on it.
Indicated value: 1700 rpm
